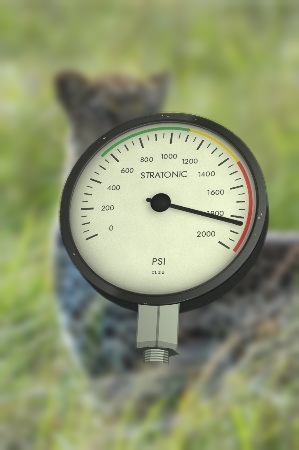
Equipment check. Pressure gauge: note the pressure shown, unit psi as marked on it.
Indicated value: 1850 psi
